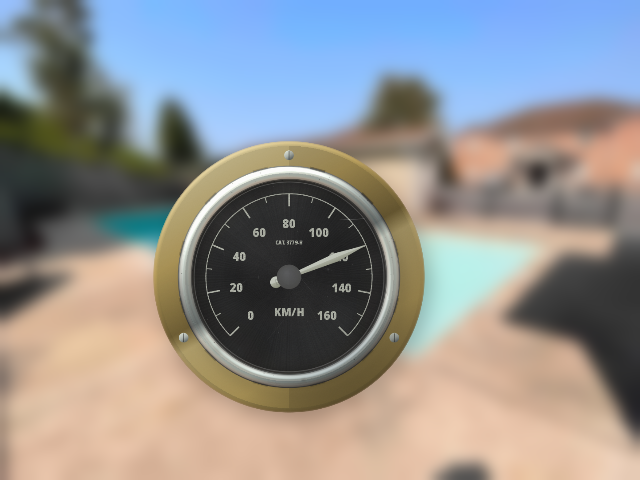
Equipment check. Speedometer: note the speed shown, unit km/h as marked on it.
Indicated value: 120 km/h
